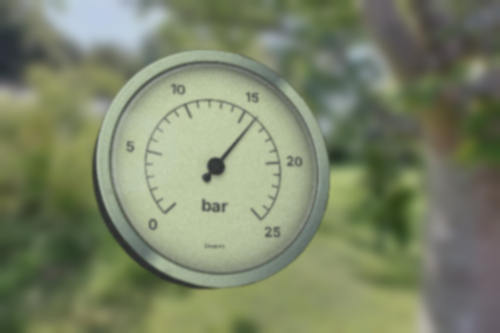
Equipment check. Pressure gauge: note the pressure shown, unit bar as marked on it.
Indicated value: 16 bar
